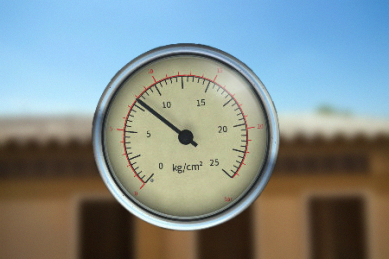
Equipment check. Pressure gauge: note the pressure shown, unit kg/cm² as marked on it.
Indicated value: 8 kg/cm²
